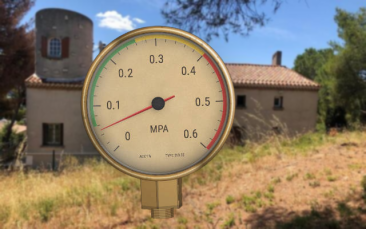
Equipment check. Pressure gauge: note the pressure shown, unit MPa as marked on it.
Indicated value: 0.05 MPa
